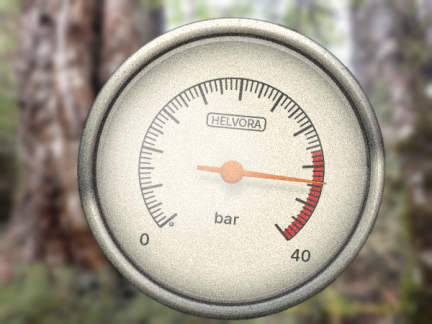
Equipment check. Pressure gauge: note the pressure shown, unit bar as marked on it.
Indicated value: 33.5 bar
